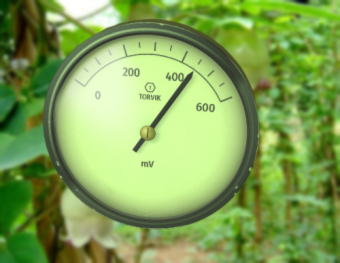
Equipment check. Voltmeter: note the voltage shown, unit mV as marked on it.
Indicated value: 450 mV
